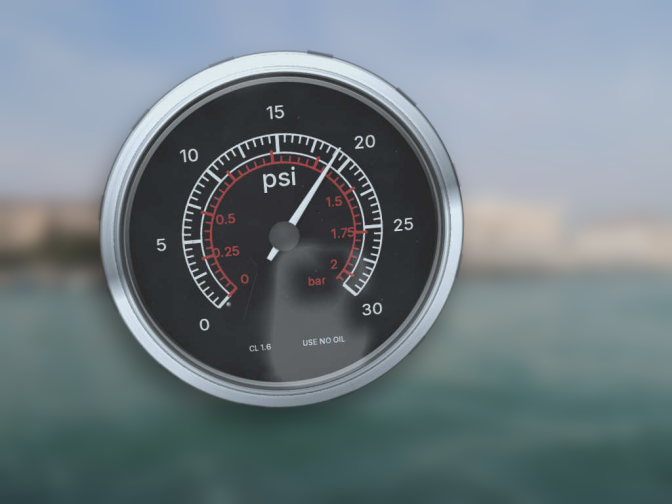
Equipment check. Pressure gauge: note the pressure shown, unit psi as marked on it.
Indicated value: 19 psi
